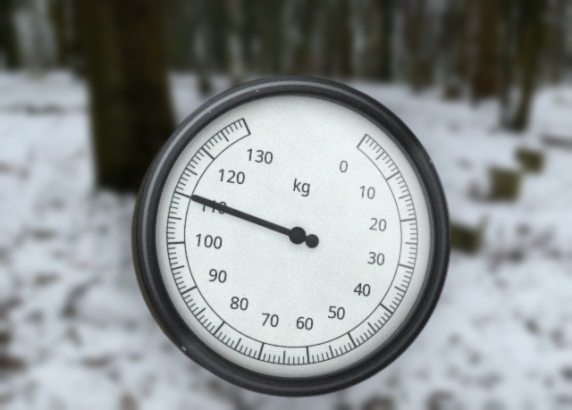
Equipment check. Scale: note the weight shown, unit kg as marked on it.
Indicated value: 110 kg
